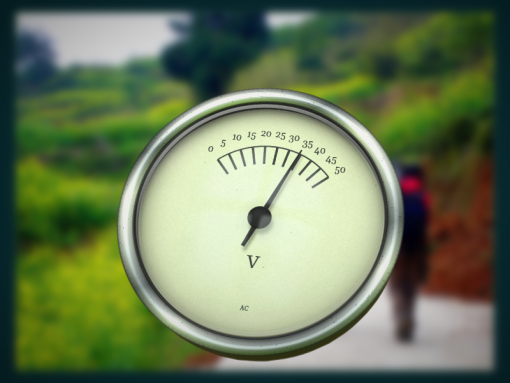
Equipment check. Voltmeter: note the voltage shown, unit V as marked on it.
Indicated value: 35 V
